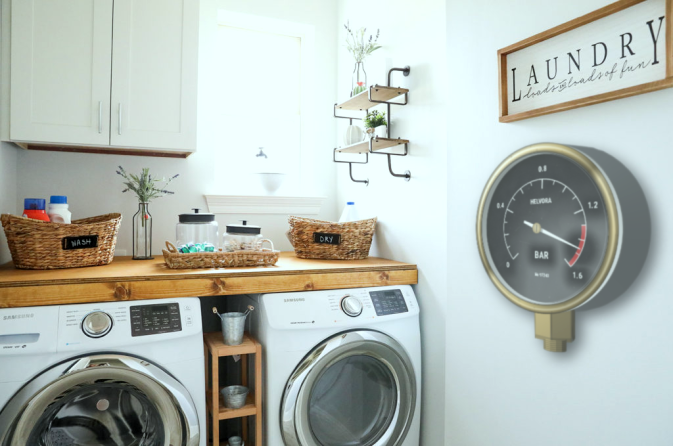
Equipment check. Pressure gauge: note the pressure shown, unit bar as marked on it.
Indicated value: 1.45 bar
